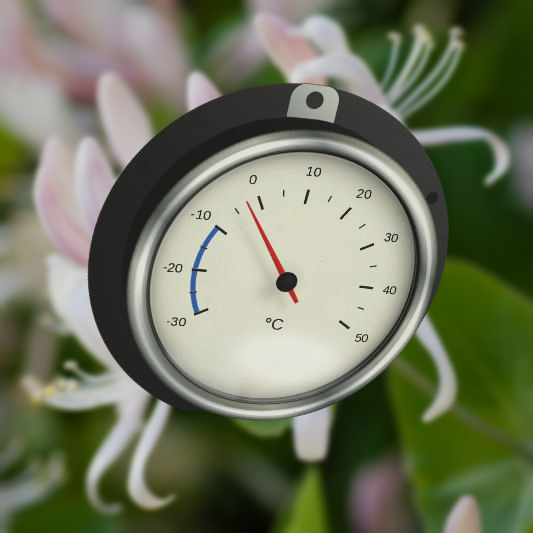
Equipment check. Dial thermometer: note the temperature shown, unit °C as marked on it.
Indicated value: -2.5 °C
